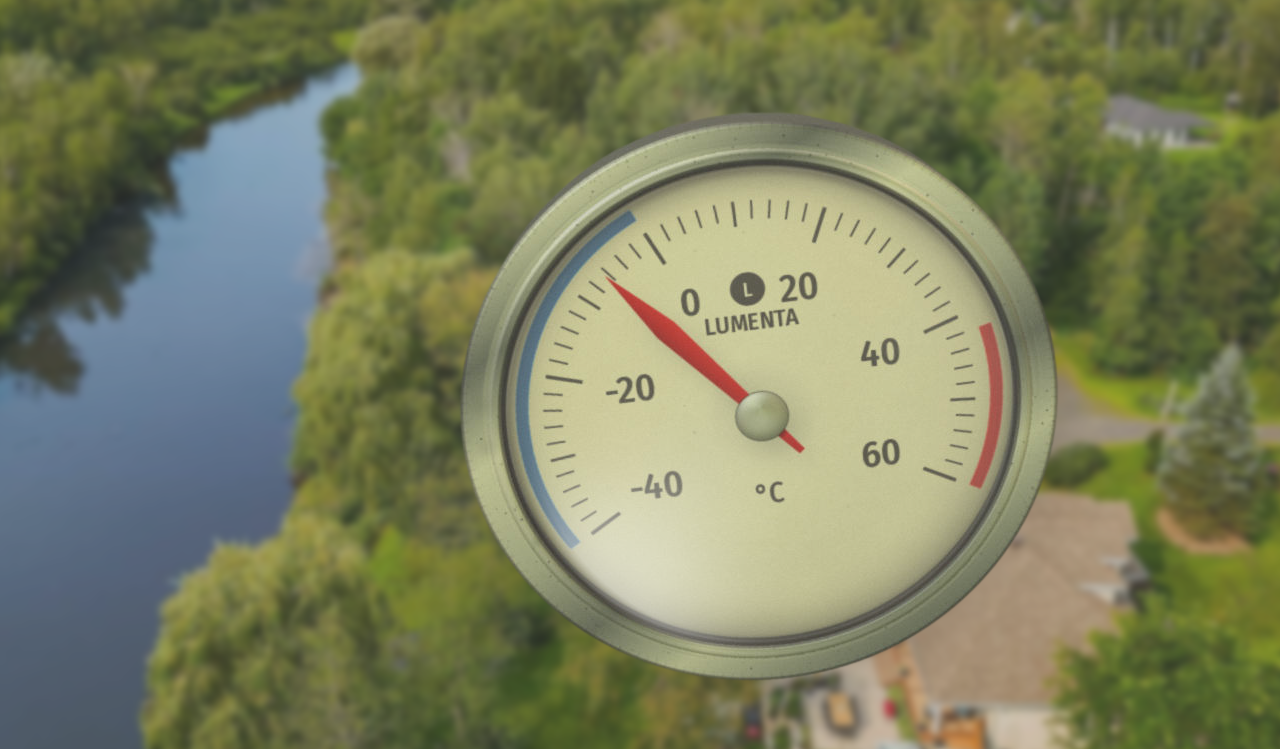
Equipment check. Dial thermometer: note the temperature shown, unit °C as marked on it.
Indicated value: -6 °C
